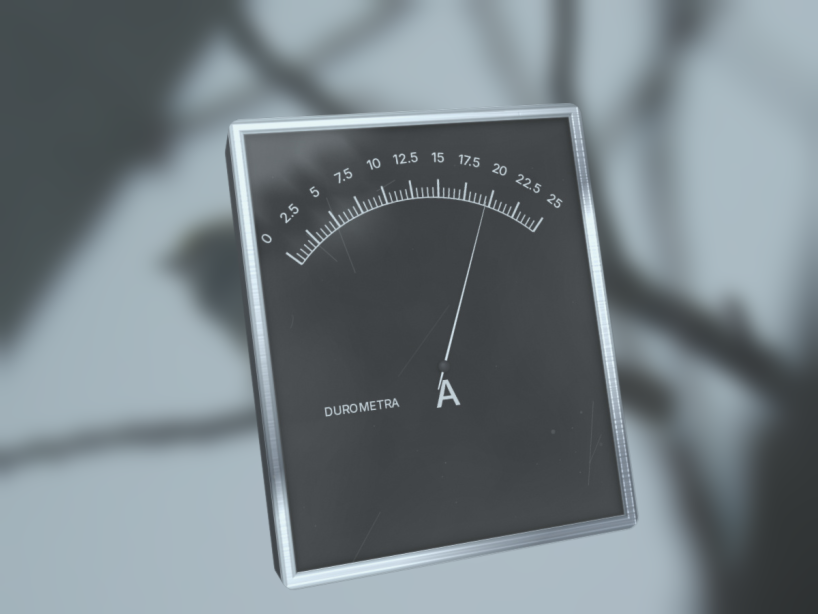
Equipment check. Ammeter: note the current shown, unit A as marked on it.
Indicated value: 19.5 A
